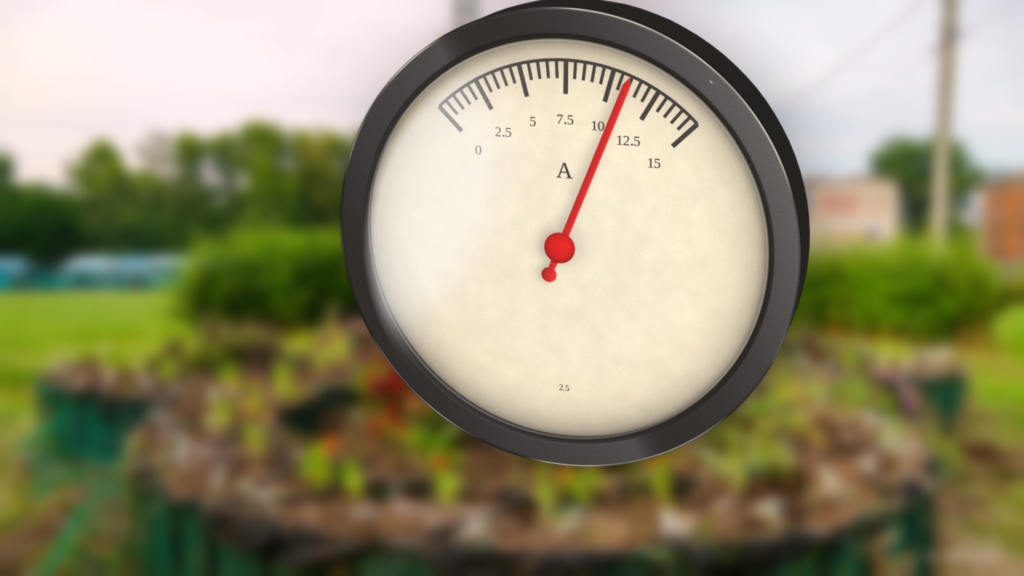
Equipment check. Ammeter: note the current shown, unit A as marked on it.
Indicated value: 11 A
